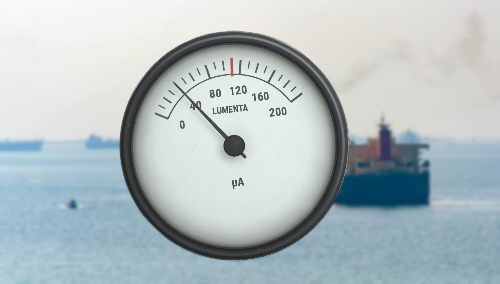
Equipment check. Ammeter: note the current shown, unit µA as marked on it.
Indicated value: 40 µA
